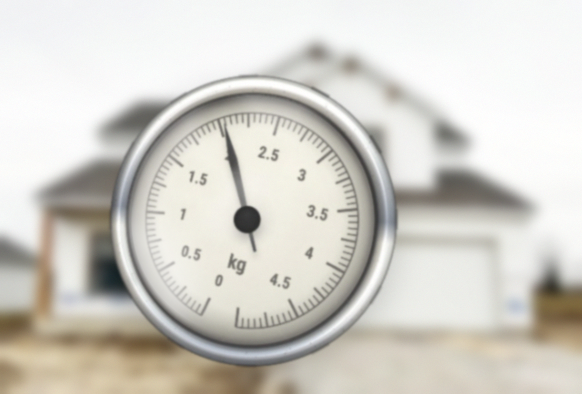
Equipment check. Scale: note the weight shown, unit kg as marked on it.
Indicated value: 2.05 kg
